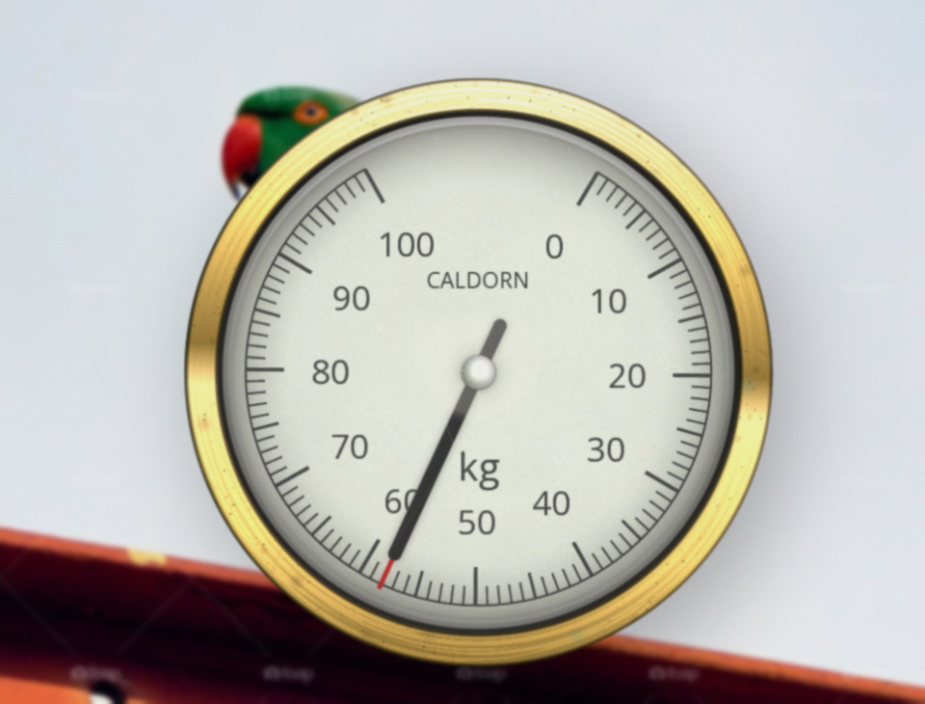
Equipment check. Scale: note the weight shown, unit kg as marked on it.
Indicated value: 58 kg
